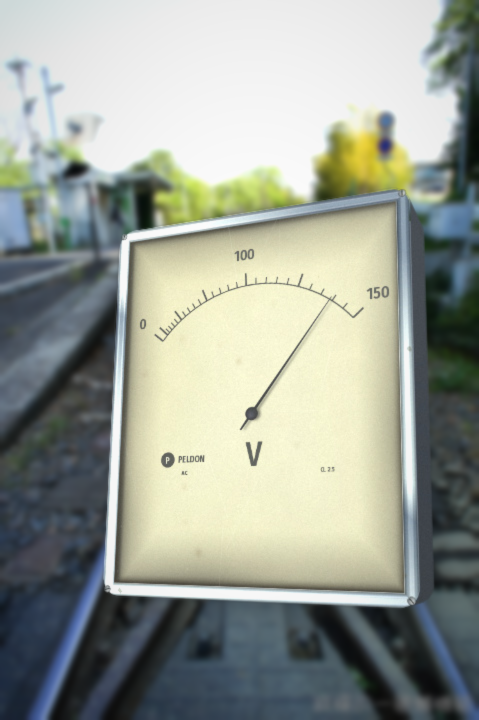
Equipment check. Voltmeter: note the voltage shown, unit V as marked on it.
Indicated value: 140 V
